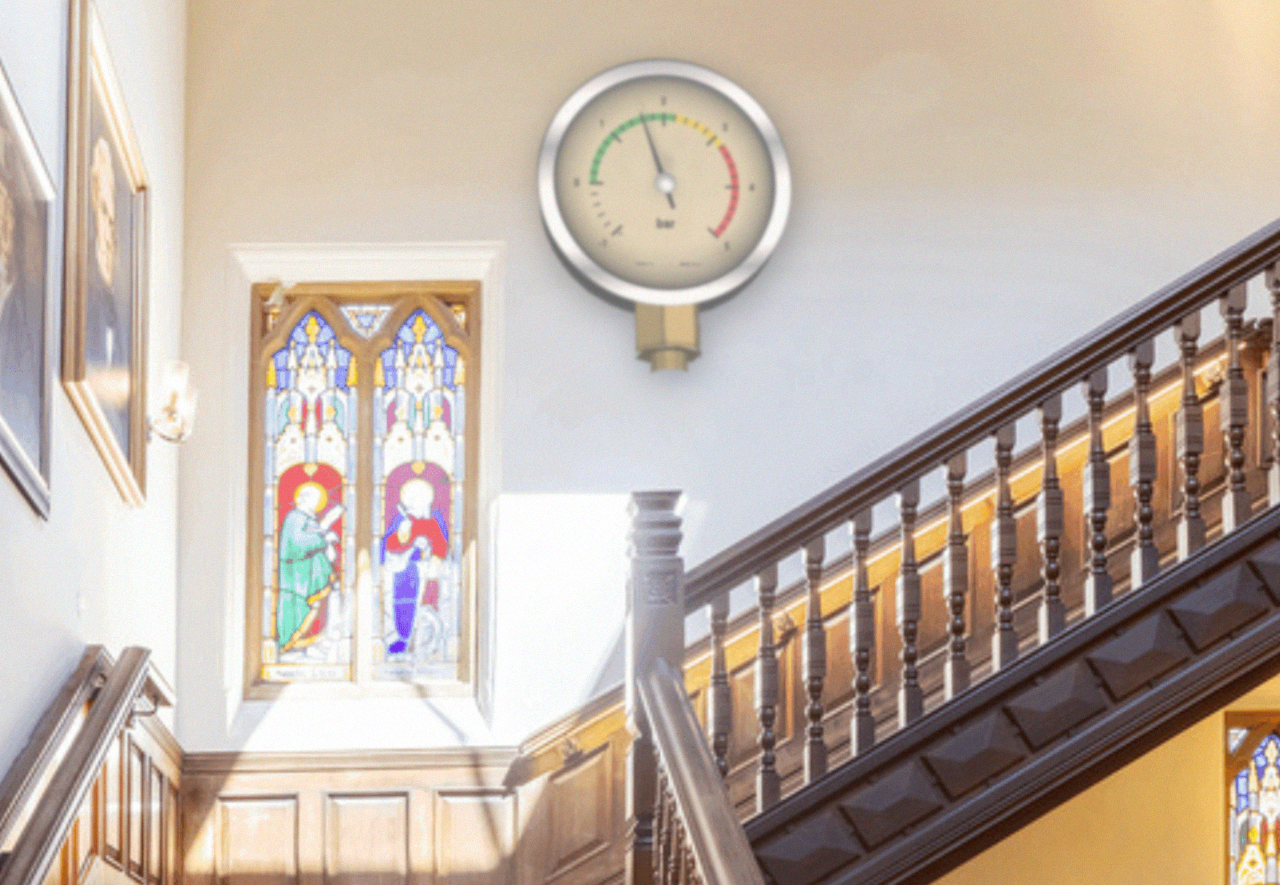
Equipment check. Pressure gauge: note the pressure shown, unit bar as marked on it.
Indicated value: 1.6 bar
